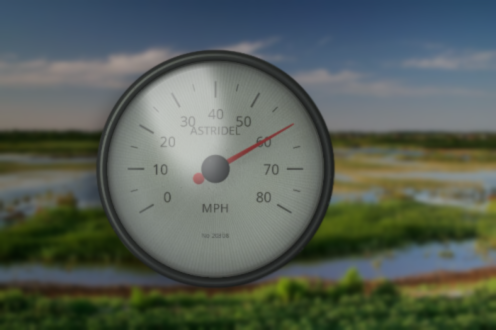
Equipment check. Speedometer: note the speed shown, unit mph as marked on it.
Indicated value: 60 mph
